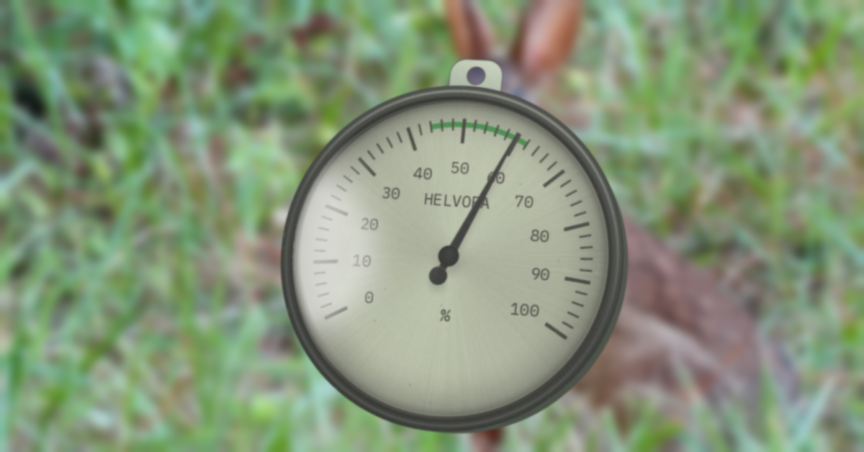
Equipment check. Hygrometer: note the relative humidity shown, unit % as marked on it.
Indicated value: 60 %
